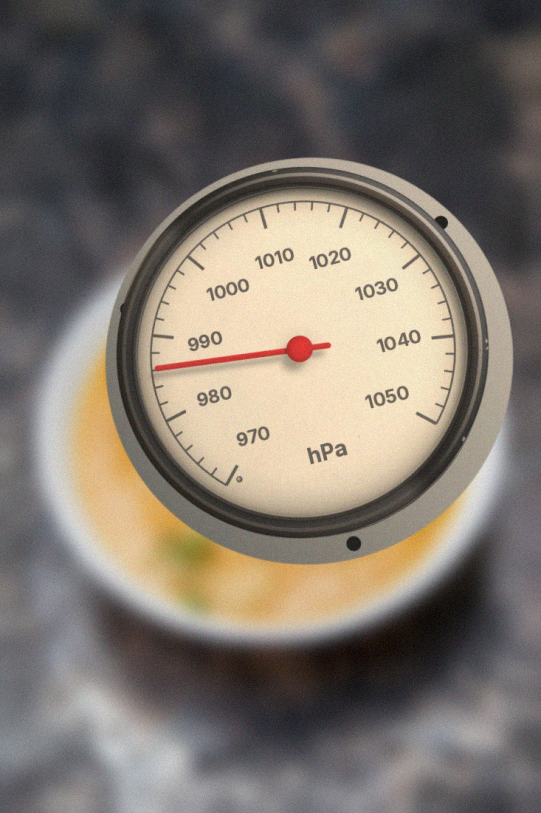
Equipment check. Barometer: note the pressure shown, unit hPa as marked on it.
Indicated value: 986 hPa
